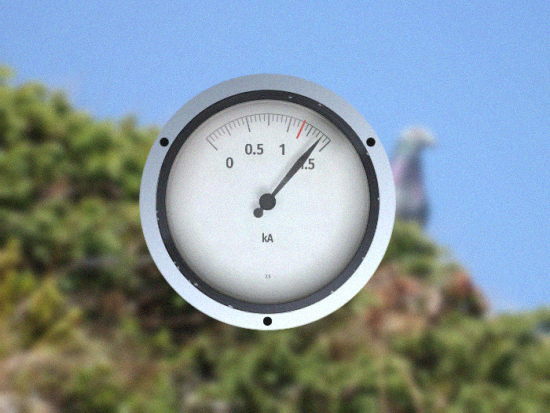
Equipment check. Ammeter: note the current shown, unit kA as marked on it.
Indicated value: 1.4 kA
